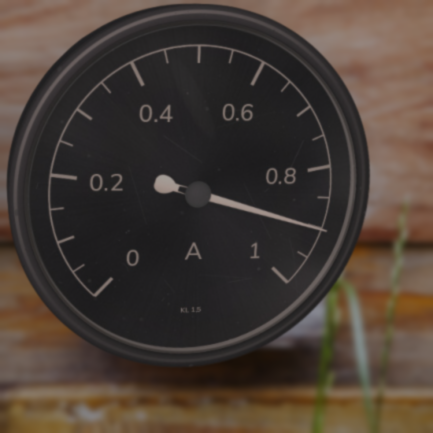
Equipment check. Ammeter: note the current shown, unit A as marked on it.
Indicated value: 0.9 A
